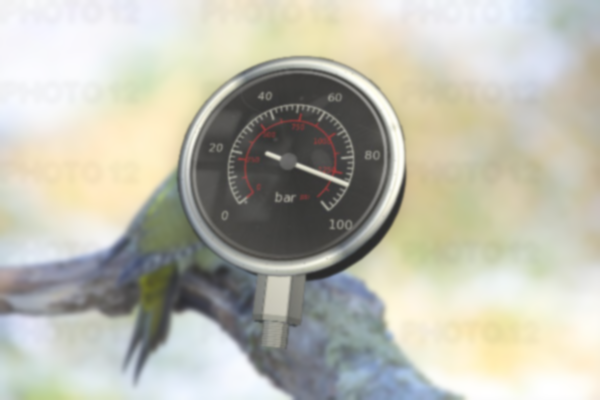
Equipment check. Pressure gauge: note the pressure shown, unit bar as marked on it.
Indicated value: 90 bar
